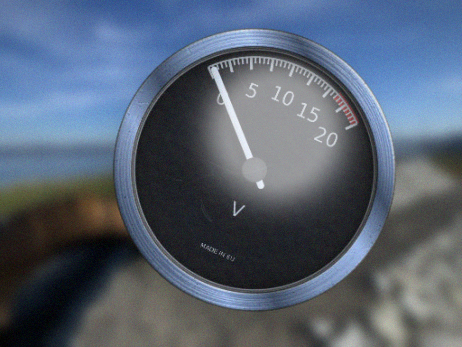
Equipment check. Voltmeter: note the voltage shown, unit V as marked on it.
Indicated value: 0.5 V
